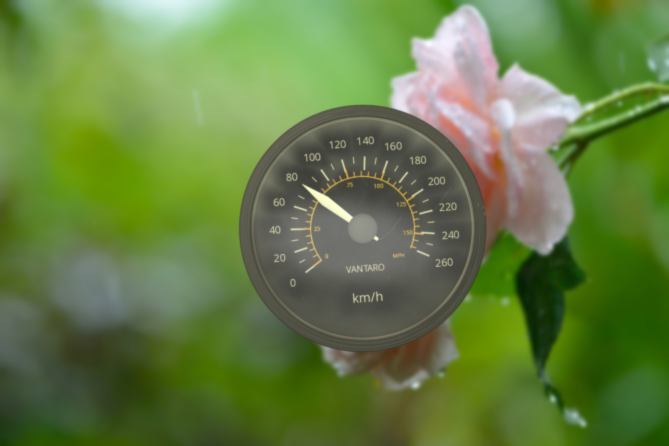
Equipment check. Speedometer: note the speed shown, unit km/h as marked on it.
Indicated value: 80 km/h
